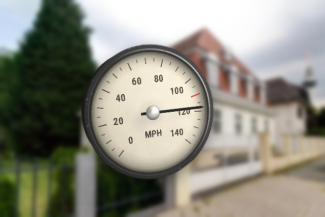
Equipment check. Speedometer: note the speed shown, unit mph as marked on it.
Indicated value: 117.5 mph
